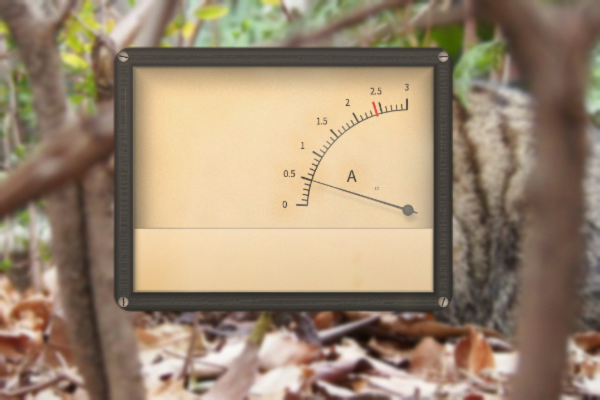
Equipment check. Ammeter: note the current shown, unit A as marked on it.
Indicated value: 0.5 A
